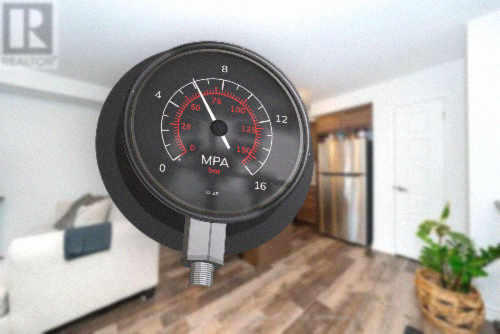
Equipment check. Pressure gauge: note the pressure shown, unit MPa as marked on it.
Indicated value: 6 MPa
